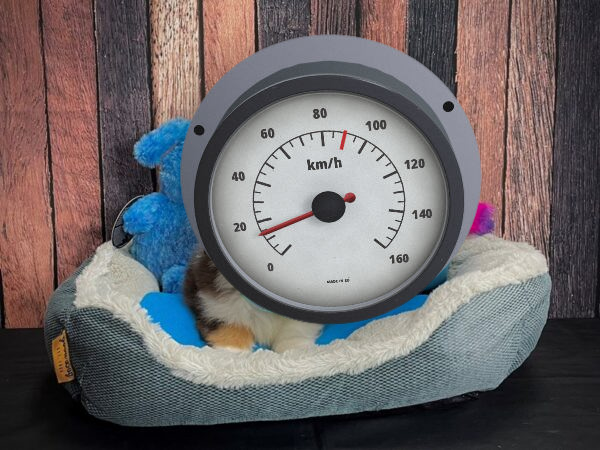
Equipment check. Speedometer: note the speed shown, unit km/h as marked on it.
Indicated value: 15 km/h
